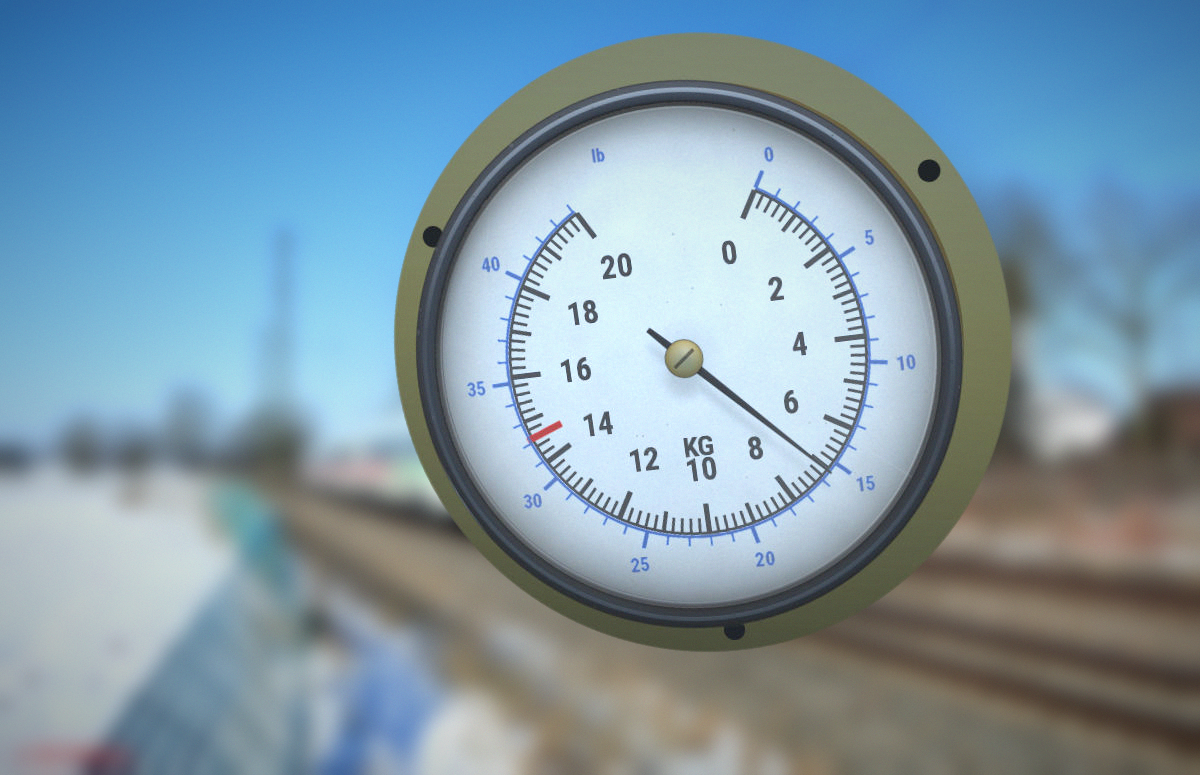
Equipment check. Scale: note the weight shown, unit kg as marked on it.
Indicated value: 7 kg
